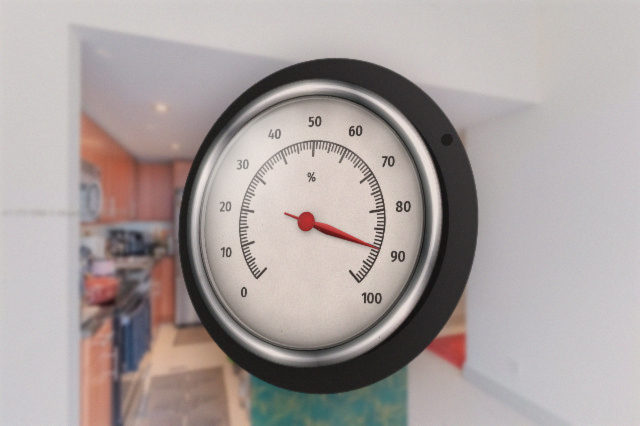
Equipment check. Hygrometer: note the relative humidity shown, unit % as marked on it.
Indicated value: 90 %
